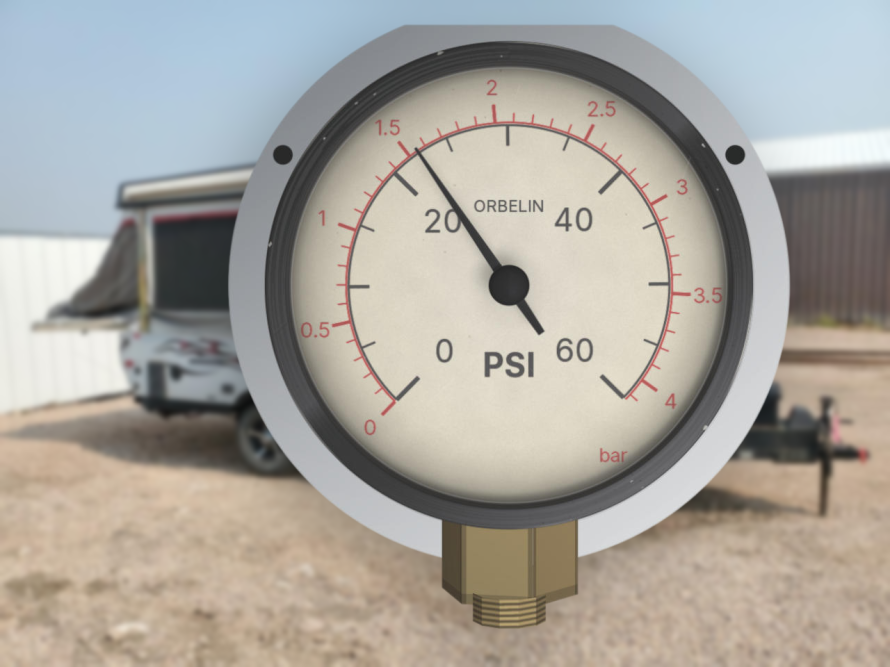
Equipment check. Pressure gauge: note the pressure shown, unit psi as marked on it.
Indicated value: 22.5 psi
